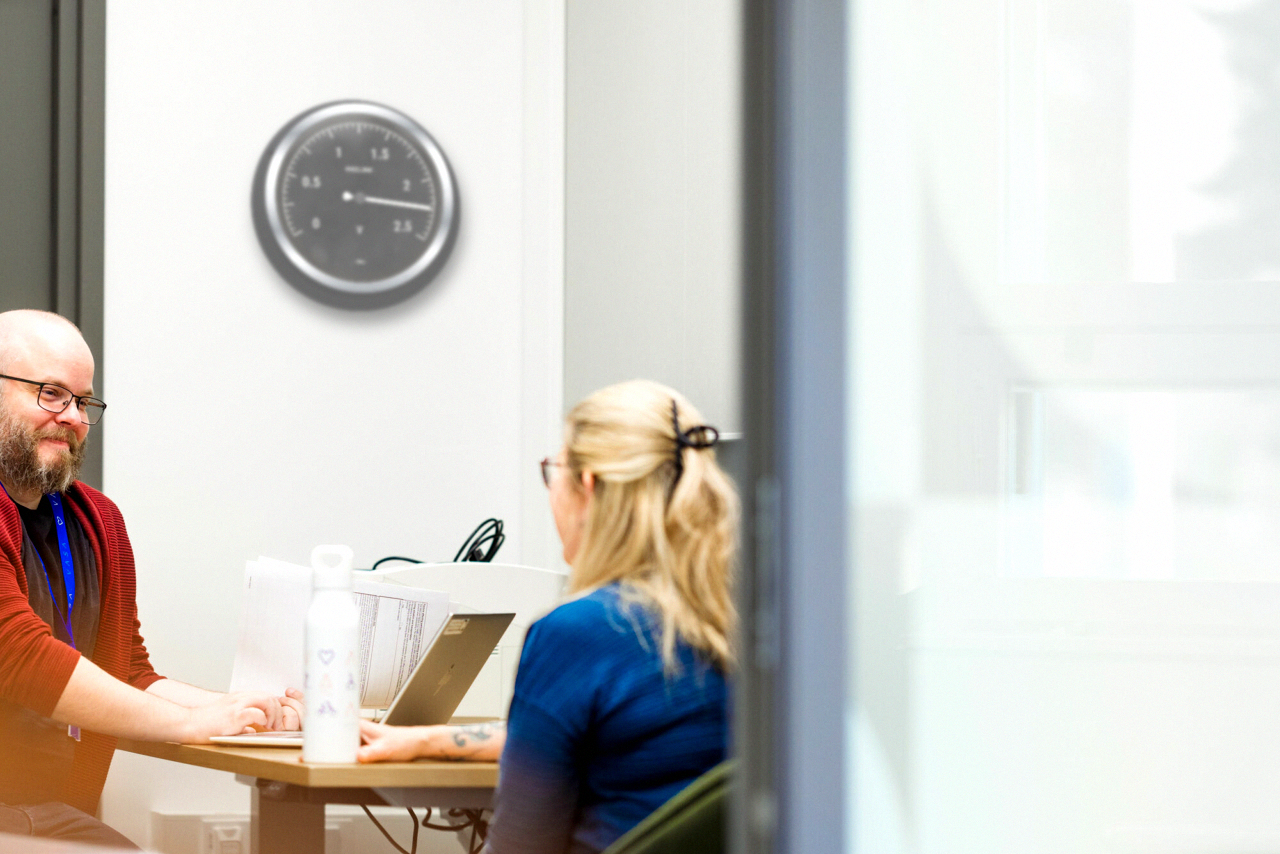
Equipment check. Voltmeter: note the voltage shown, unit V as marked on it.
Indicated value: 2.25 V
